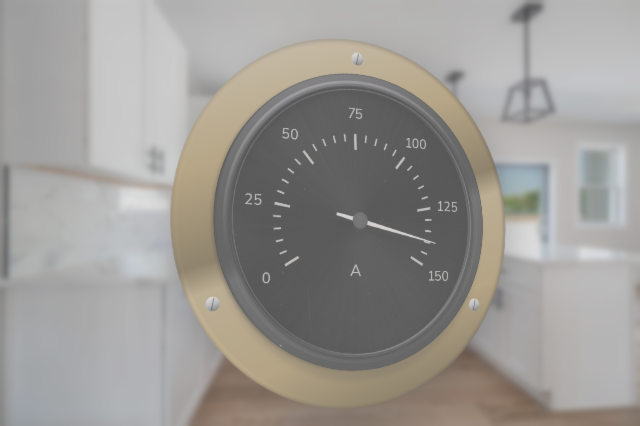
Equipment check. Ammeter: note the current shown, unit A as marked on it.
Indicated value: 140 A
